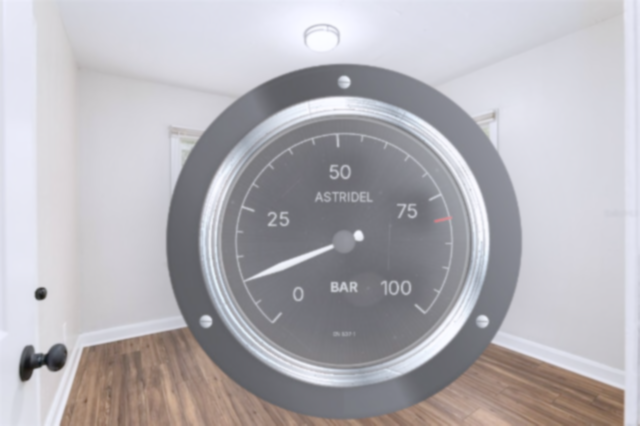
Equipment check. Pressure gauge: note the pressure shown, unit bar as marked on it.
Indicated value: 10 bar
